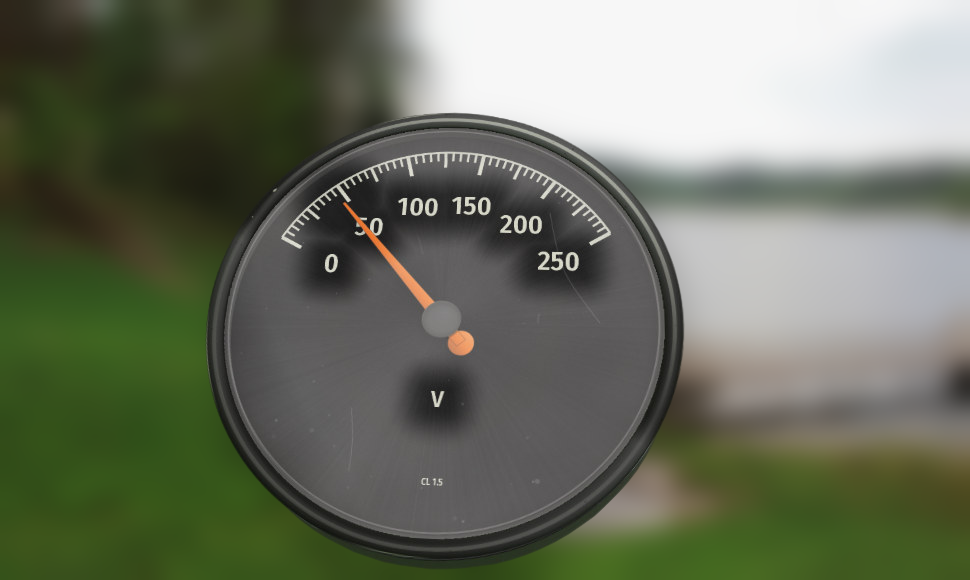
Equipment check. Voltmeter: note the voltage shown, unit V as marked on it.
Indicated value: 45 V
